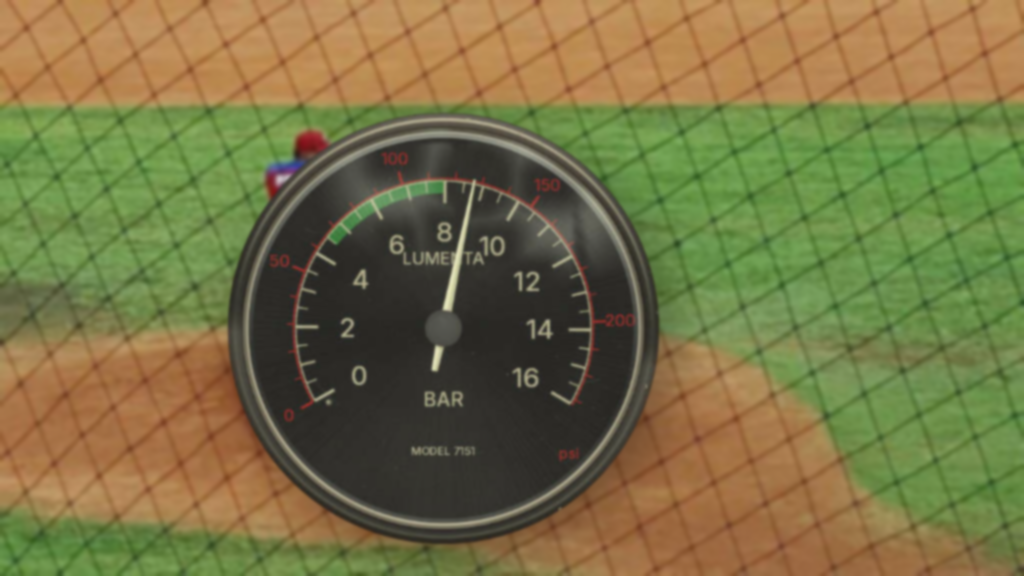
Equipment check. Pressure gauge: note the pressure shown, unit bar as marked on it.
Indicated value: 8.75 bar
